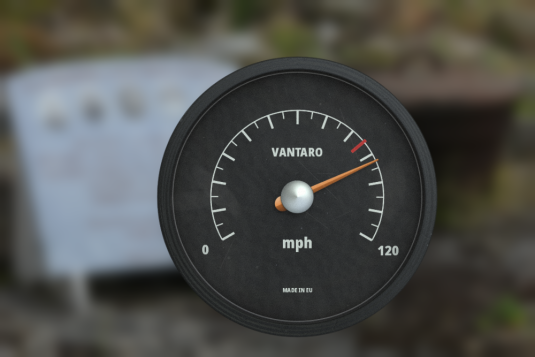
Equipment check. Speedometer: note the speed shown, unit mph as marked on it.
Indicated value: 92.5 mph
